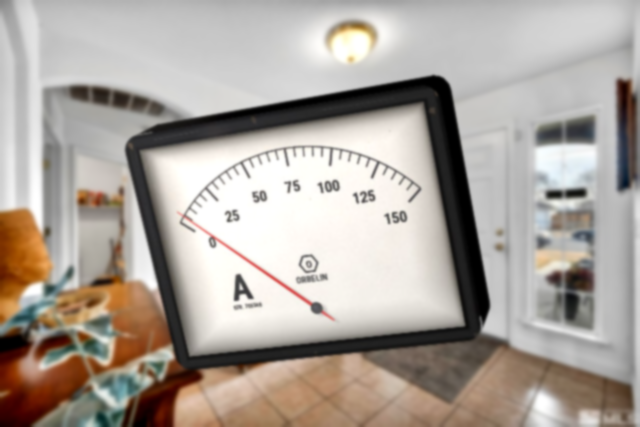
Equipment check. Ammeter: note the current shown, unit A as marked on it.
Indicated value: 5 A
